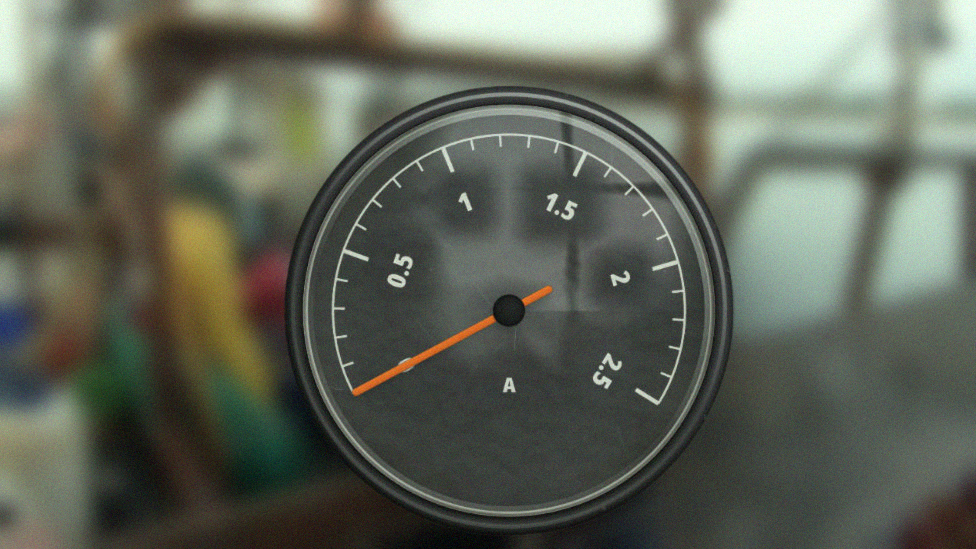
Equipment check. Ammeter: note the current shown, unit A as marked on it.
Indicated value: 0 A
